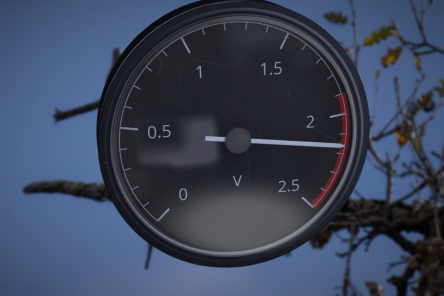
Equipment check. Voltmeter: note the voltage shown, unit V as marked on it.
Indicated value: 2.15 V
